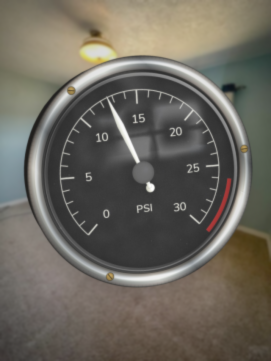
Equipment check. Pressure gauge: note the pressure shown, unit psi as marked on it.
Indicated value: 12.5 psi
